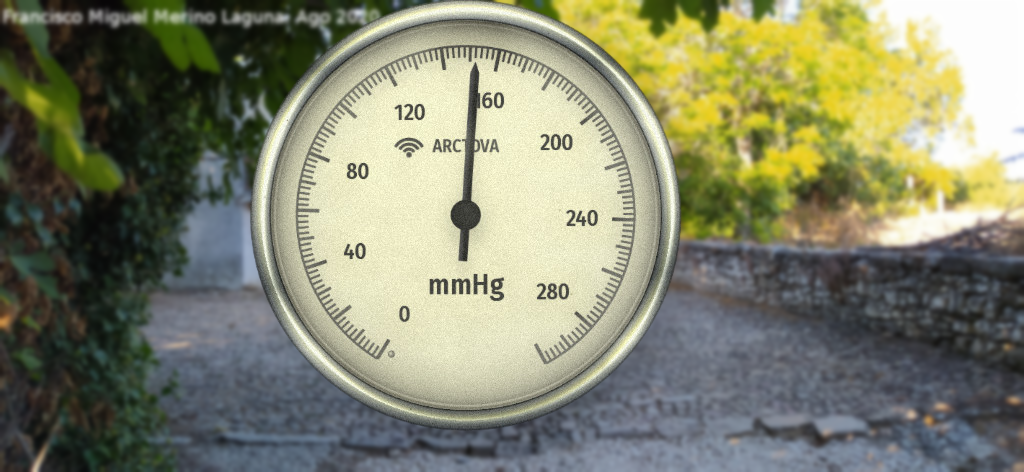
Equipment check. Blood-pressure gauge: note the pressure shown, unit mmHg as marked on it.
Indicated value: 152 mmHg
